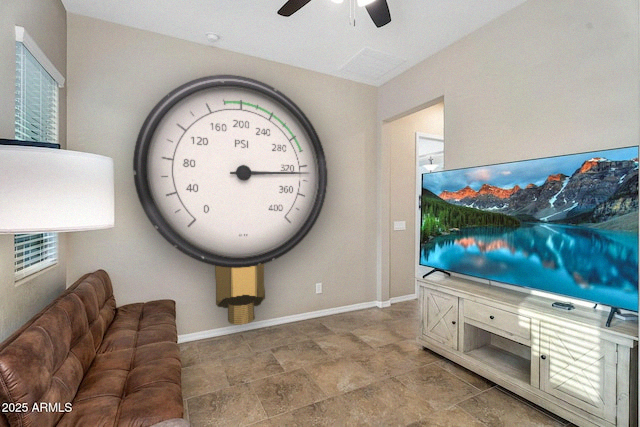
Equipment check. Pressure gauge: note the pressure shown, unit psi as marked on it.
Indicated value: 330 psi
